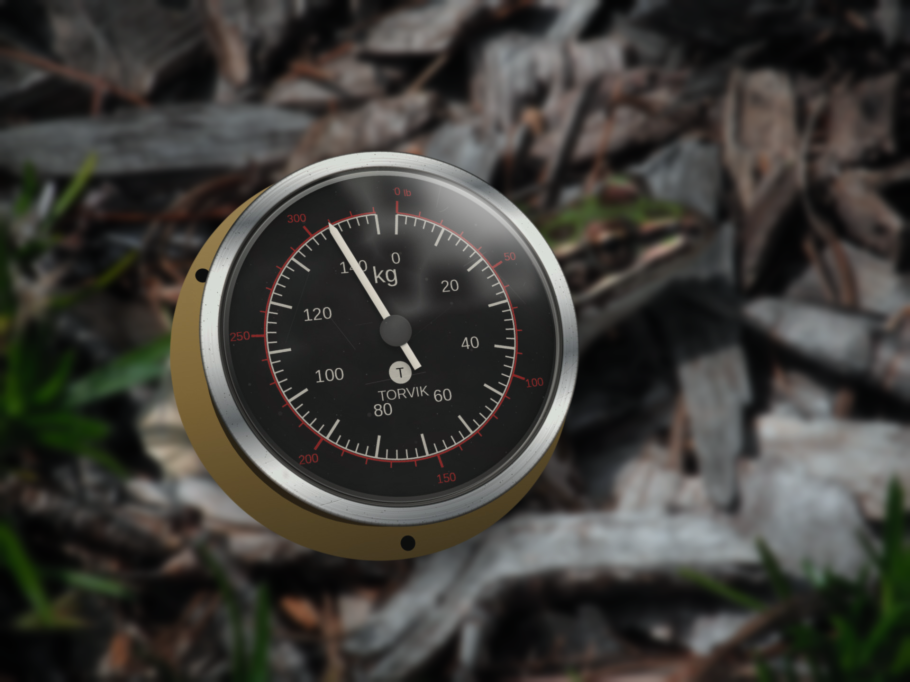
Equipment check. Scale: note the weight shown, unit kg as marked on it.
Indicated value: 140 kg
